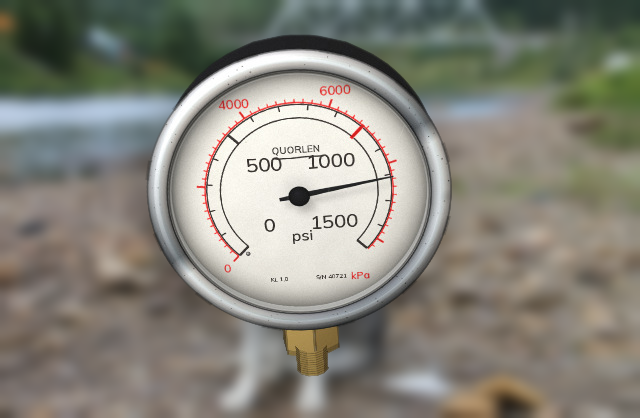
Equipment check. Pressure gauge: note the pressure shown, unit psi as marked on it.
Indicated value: 1200 psi
